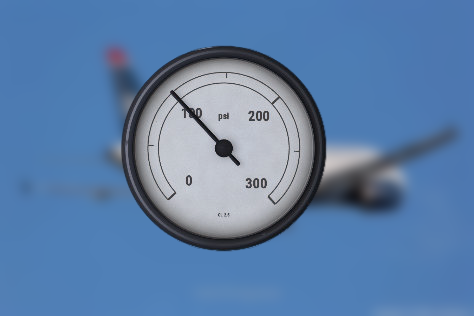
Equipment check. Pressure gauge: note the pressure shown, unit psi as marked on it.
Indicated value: 100 psi
